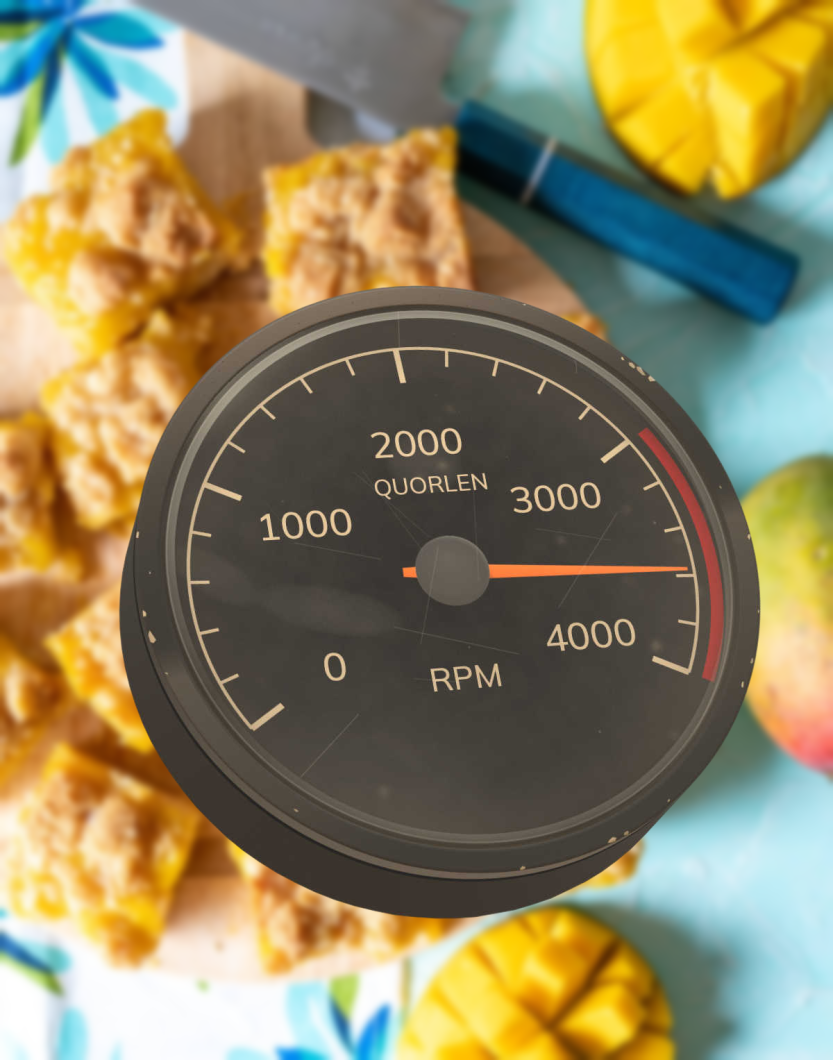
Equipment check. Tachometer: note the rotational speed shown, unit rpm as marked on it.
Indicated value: 3600 rpm
